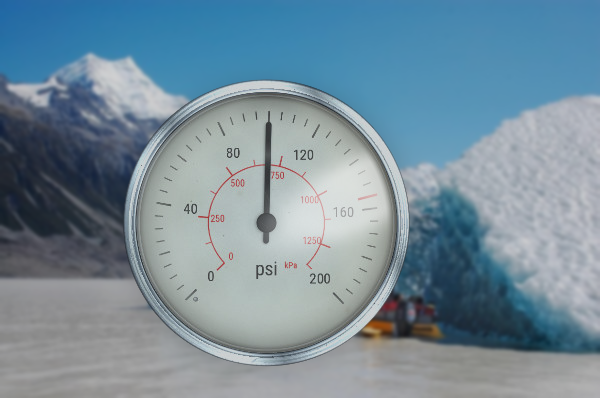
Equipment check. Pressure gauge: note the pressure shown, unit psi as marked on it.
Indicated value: 100 psi
